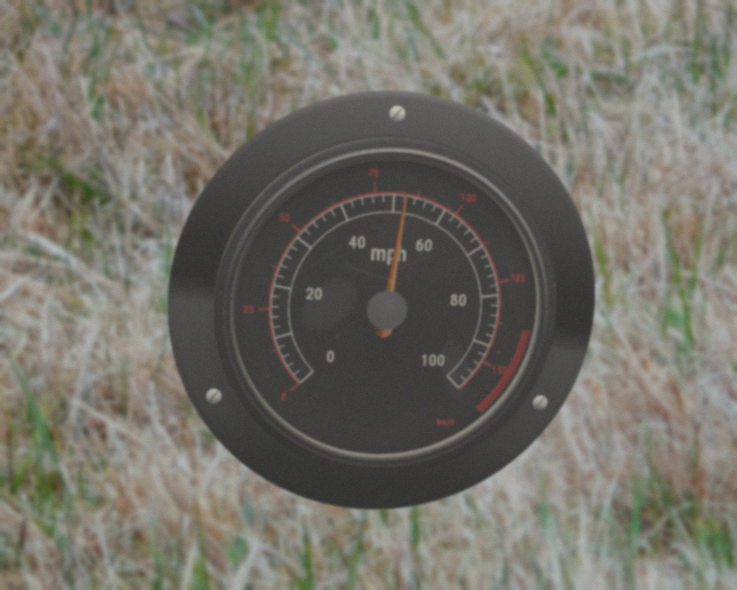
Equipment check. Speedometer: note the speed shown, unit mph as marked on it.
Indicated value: 52 mph
